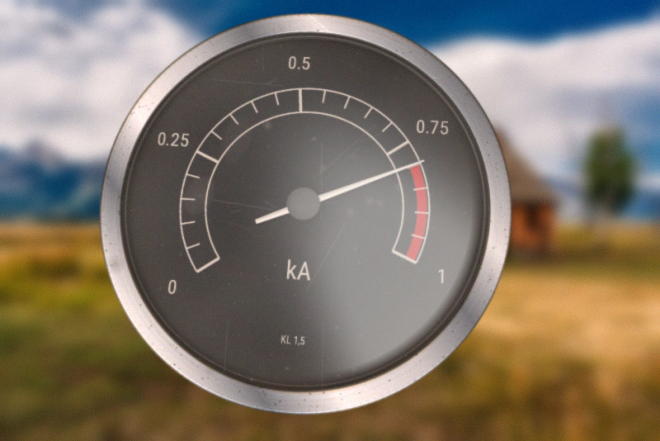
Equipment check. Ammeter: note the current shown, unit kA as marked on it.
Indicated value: 0.8 kA
